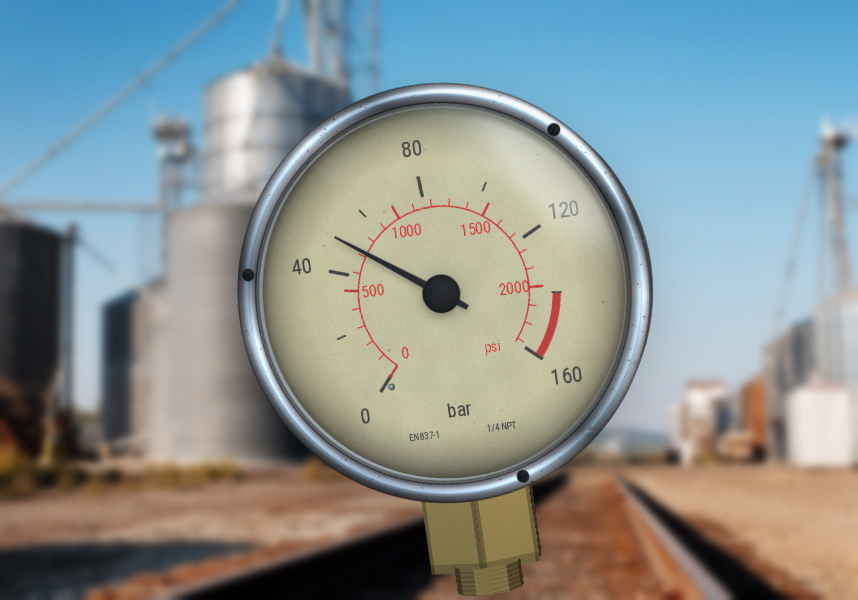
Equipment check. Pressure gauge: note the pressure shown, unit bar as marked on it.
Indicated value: 50 bar
